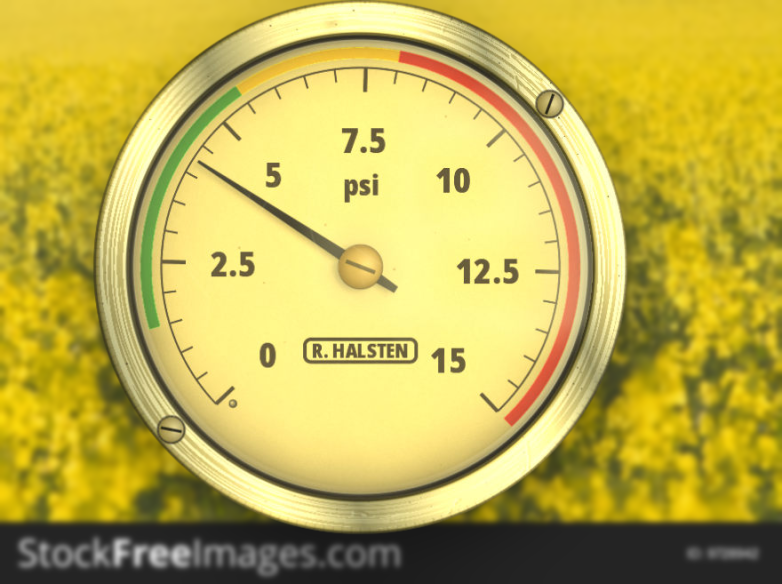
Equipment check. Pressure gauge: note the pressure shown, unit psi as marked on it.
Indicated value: 4.25 psi
